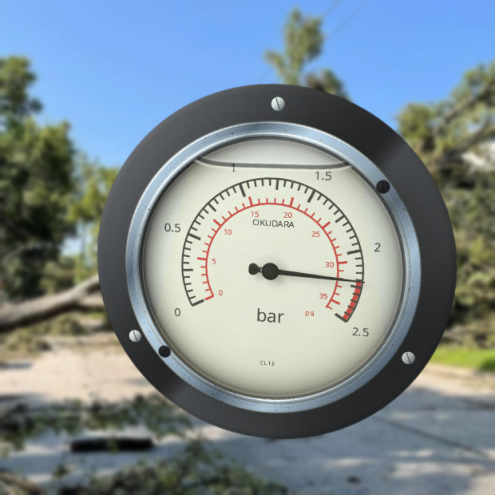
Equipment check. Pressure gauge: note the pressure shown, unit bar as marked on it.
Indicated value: 2.2 bar
